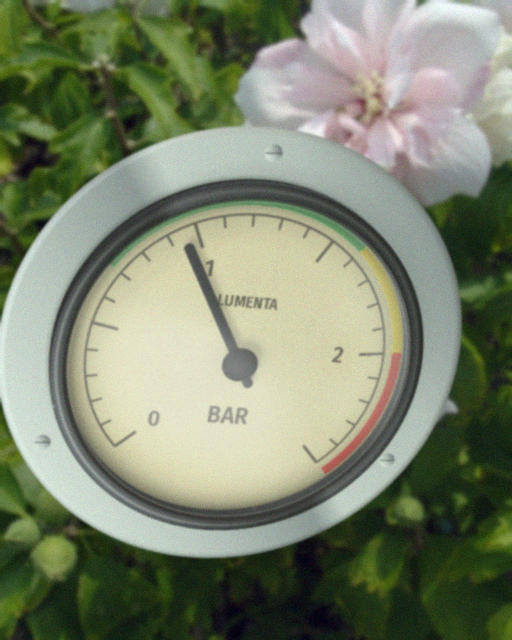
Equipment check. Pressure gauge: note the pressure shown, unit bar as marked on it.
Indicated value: 0.95 bar
